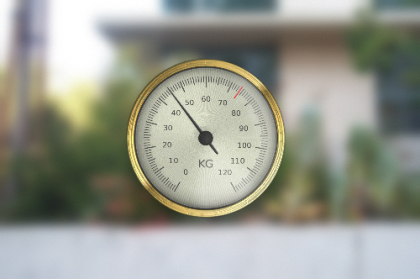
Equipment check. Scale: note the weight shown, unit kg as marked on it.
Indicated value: 45 kg
